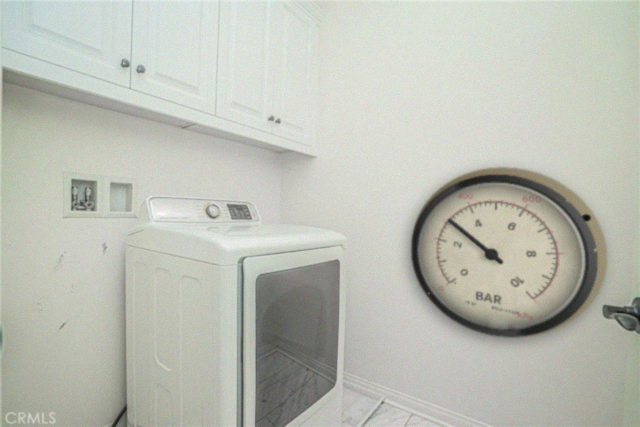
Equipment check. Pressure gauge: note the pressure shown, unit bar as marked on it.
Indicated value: 3 bar
